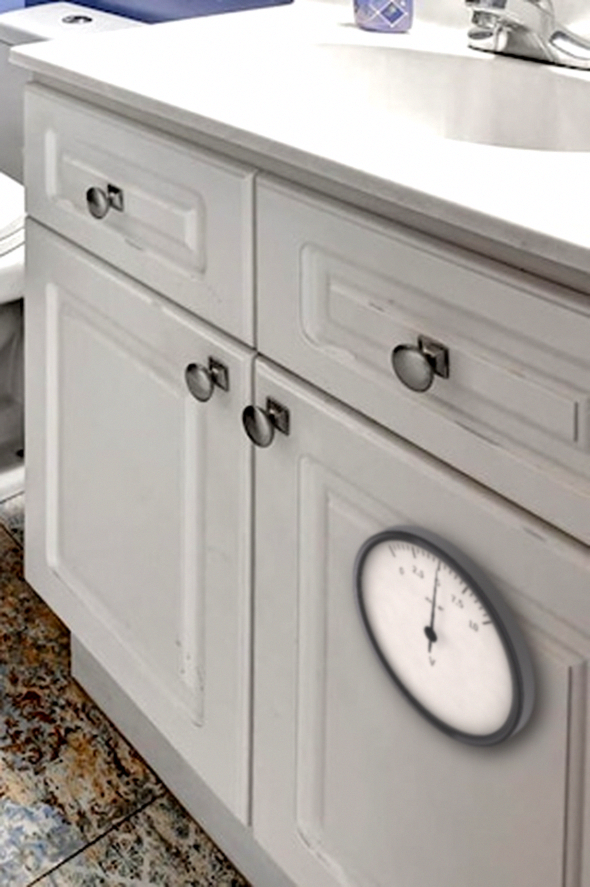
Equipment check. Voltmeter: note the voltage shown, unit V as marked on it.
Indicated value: 5 V
